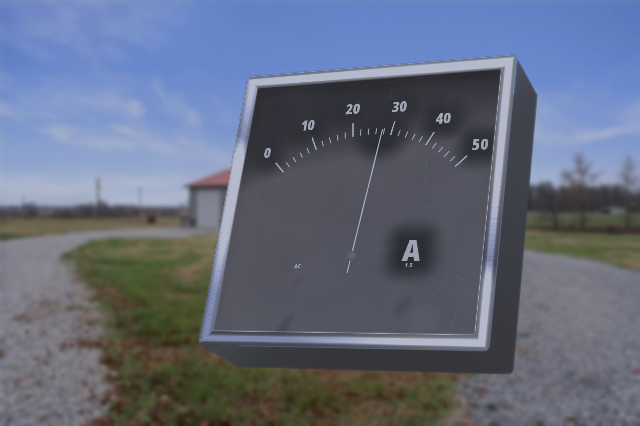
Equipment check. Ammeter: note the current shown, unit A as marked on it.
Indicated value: 28 A
